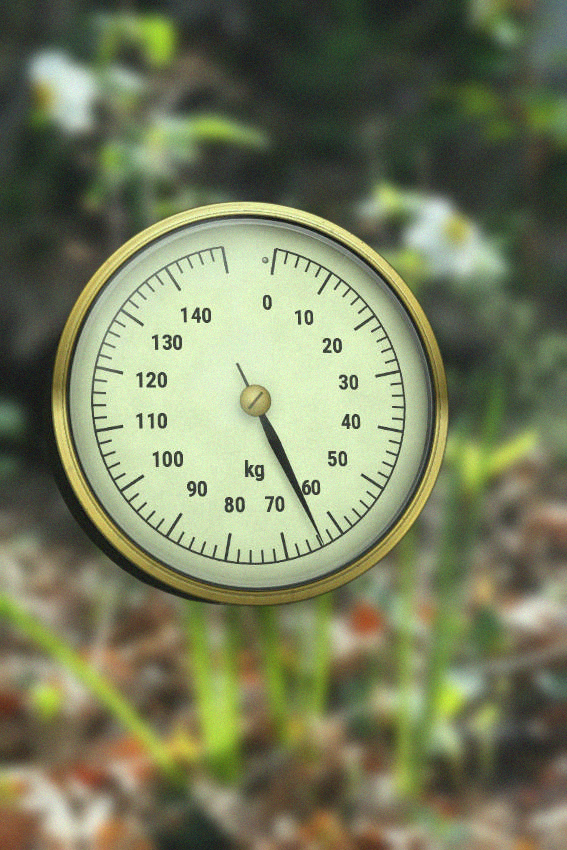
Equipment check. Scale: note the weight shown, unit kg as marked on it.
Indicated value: 64 kg
